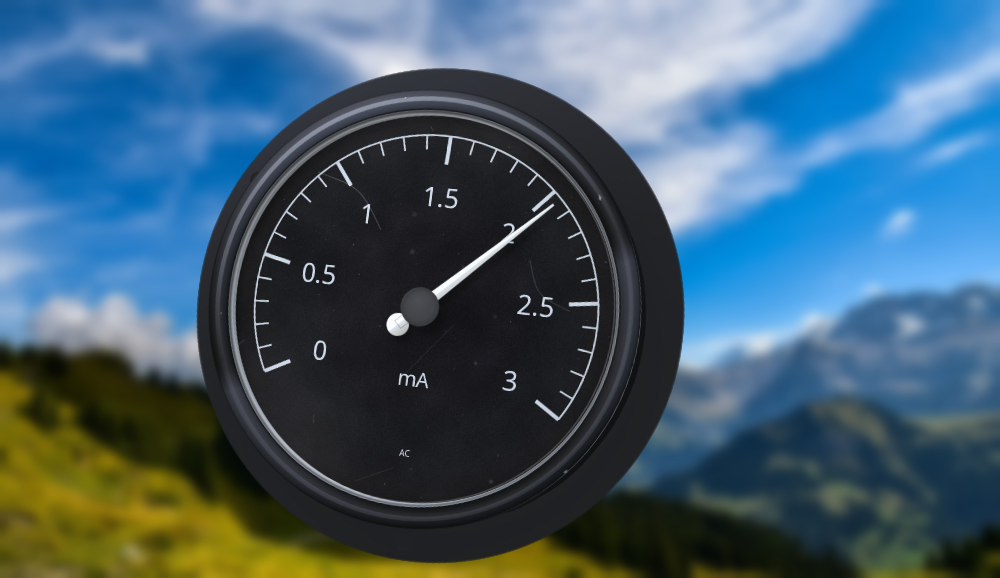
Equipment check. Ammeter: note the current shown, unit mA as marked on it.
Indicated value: 2.05 mA
